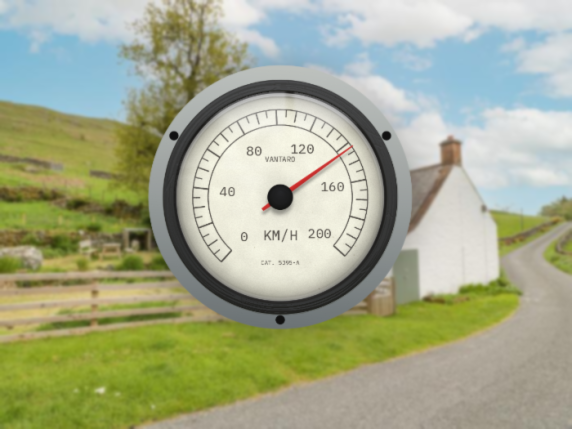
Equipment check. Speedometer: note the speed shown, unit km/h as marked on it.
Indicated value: 142.5 km/h
